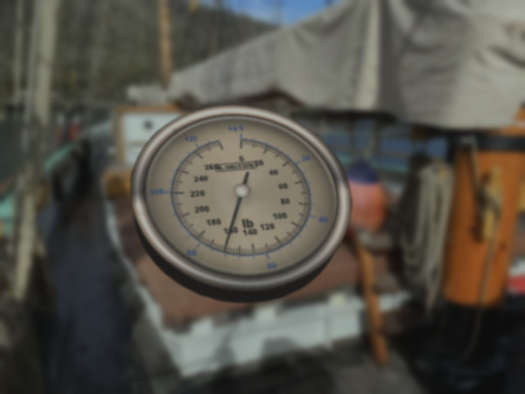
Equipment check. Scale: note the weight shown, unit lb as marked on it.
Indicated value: 160 lb
